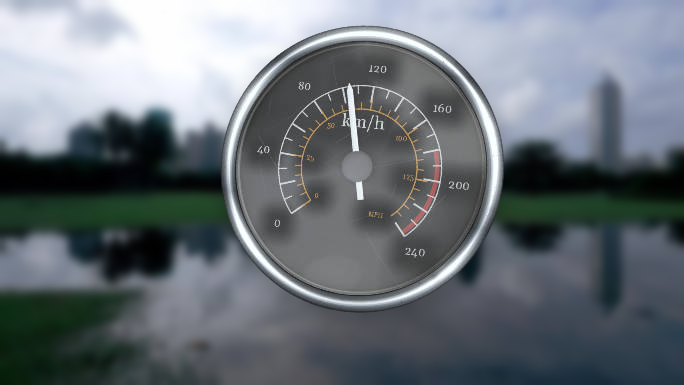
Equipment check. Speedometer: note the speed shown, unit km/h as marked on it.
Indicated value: 105 km/h
